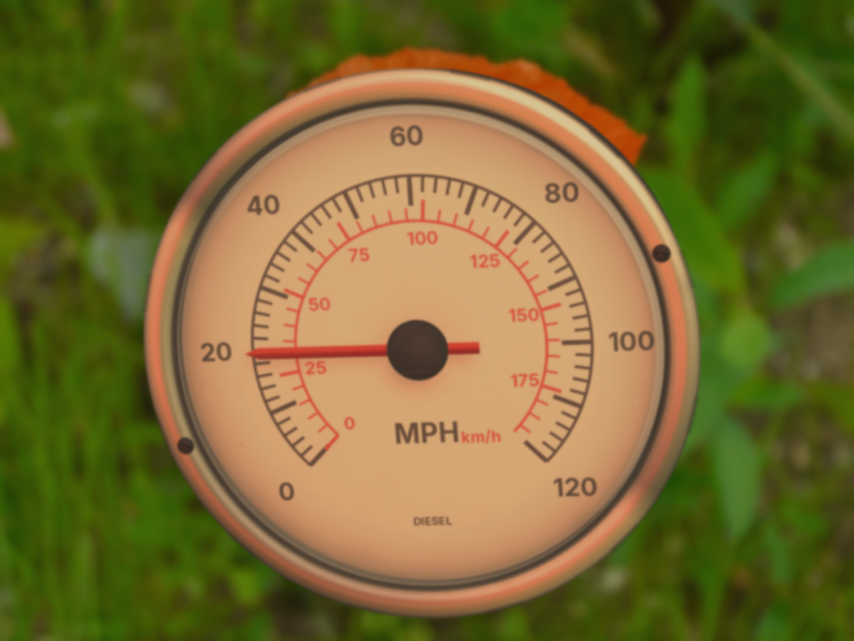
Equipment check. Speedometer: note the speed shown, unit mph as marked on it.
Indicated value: 20 mph
